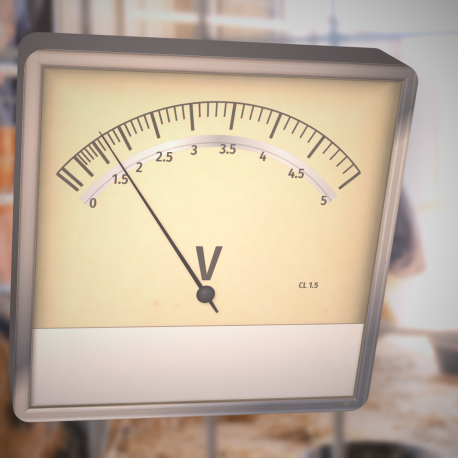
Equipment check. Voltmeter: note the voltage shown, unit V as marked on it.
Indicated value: 1.7 V
